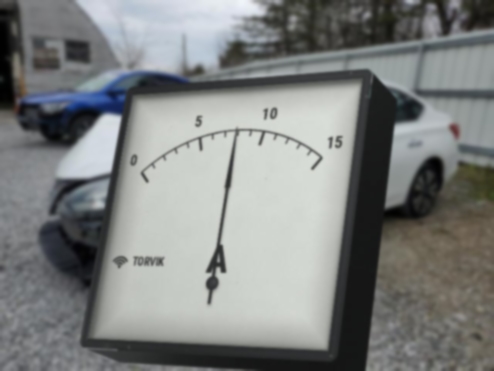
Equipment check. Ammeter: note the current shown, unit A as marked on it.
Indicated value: 8 A
